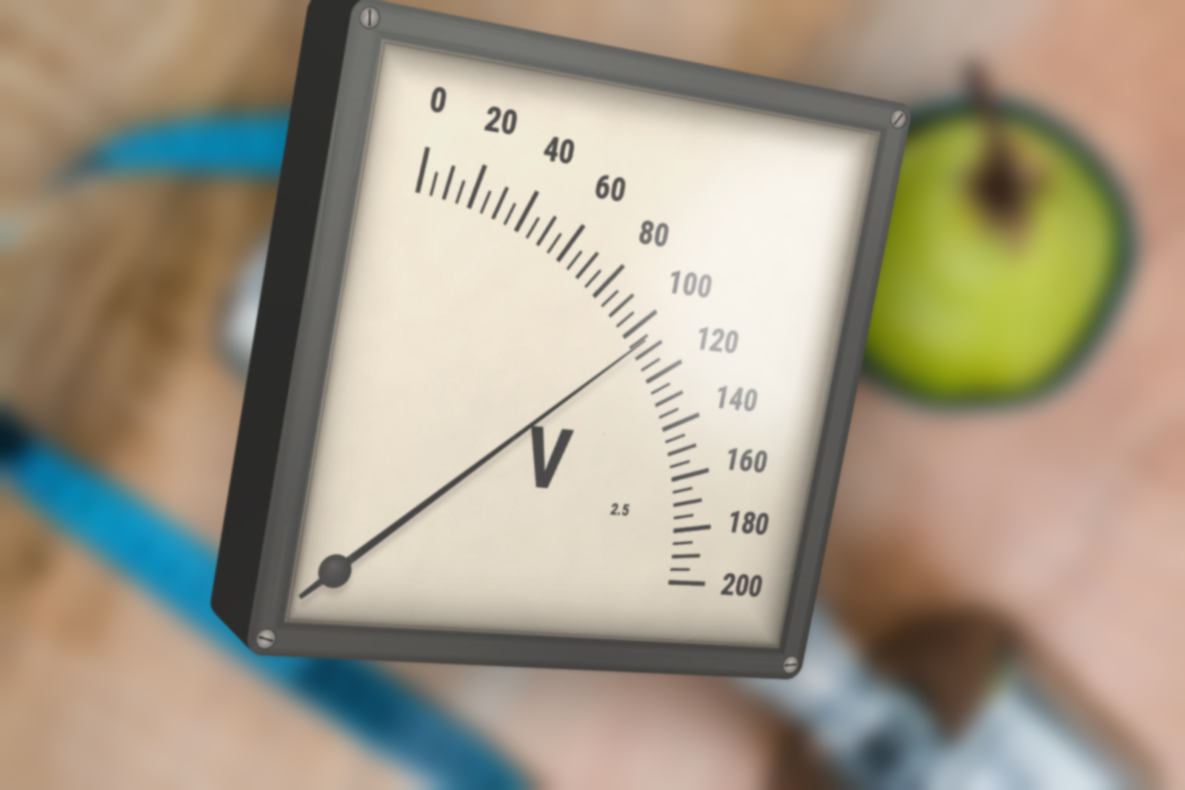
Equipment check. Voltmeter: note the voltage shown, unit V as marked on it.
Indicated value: 105 V
